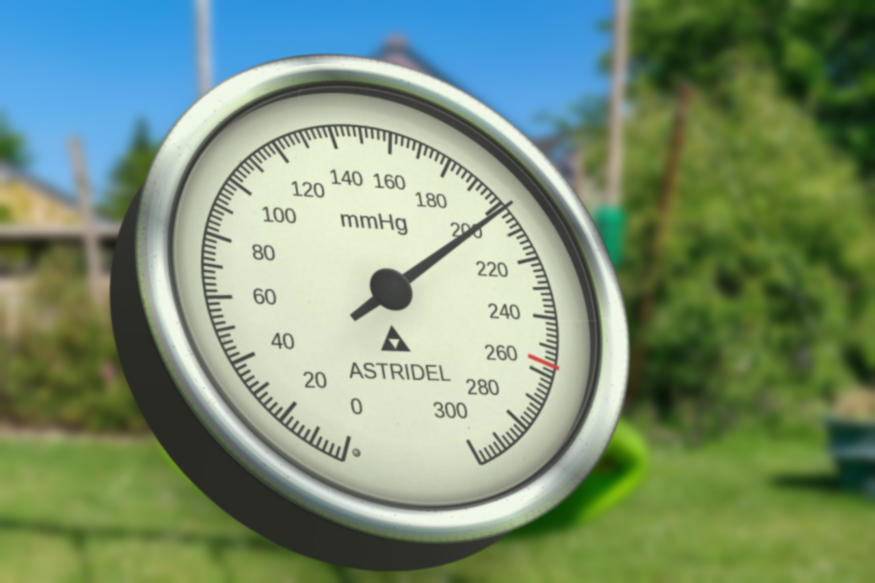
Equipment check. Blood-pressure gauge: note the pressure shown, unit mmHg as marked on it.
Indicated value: 202 mmHg
